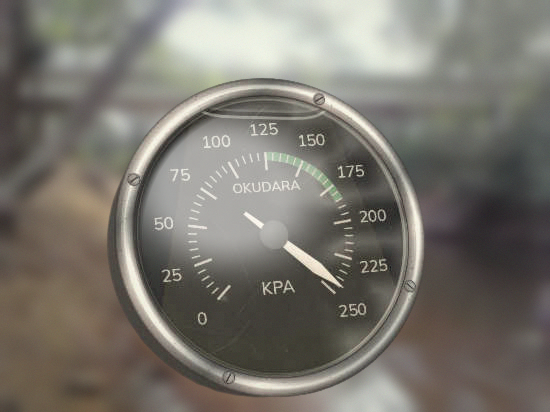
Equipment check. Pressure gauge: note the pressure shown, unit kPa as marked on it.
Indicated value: 245 kPa
